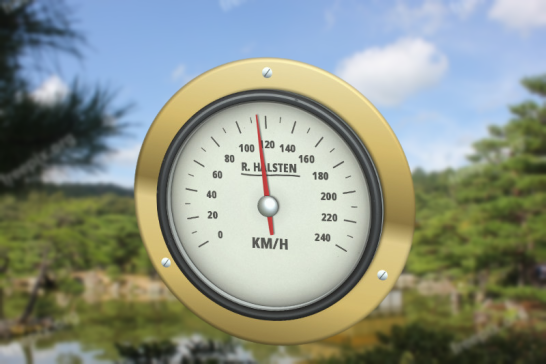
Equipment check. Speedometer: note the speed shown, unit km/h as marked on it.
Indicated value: 115 km/h
